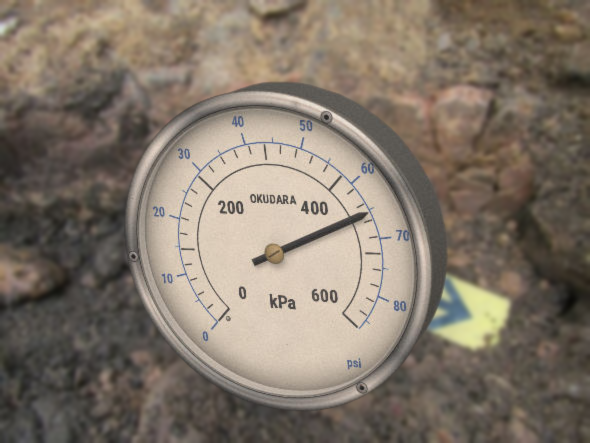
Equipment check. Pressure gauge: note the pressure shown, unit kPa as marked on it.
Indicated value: 450 kPa
